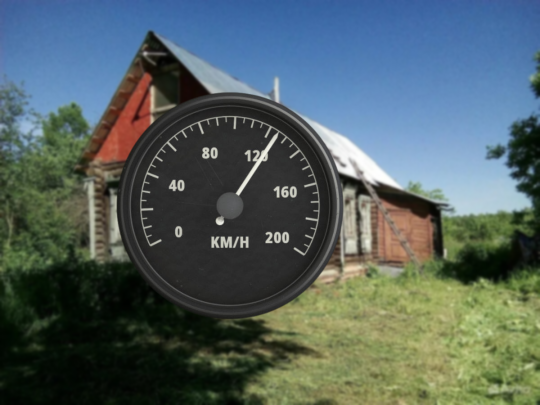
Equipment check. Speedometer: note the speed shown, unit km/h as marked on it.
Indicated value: 125 km/h
